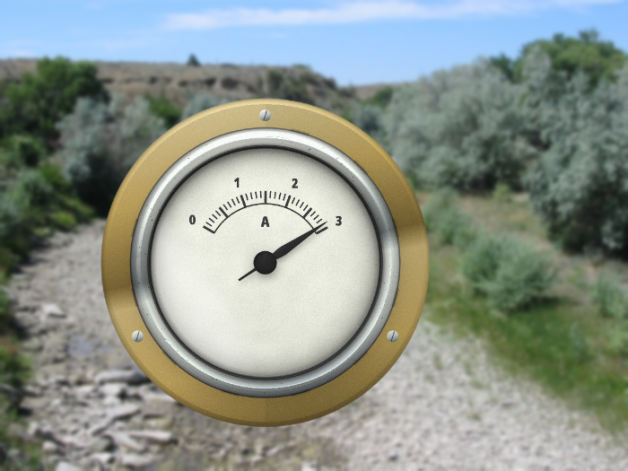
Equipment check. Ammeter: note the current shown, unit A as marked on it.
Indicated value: 2.9 A
